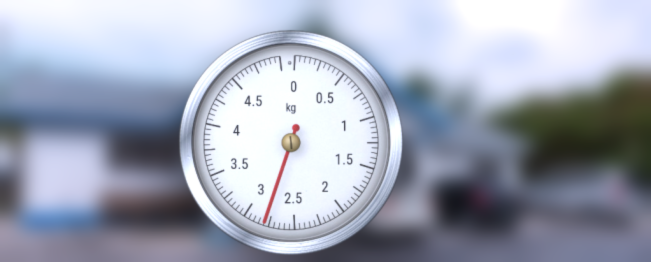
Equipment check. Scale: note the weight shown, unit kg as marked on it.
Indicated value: 2.8 kg
